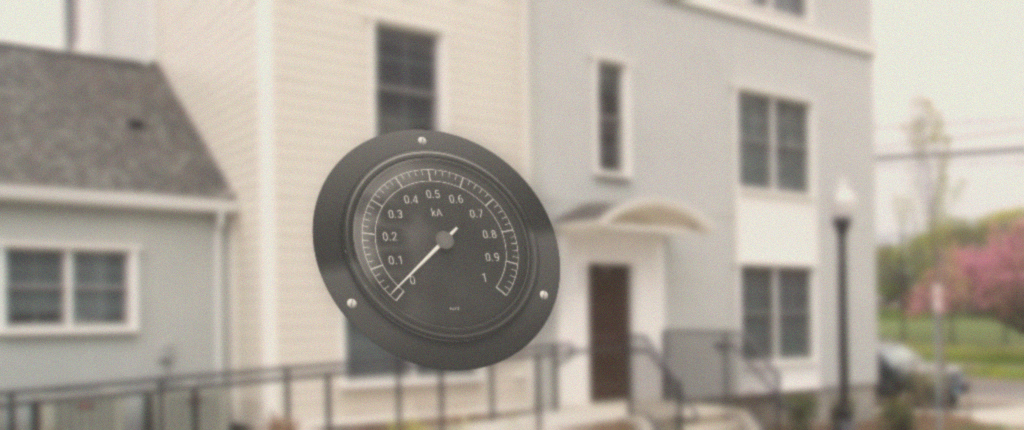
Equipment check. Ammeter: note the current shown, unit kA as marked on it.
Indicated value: 0.02 kA
